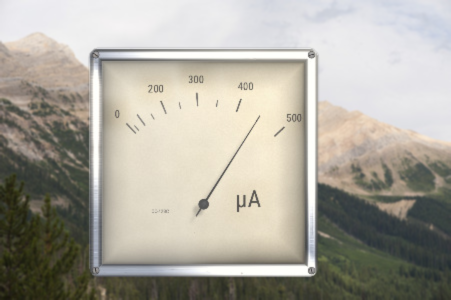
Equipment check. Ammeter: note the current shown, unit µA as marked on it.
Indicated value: 450 µA
